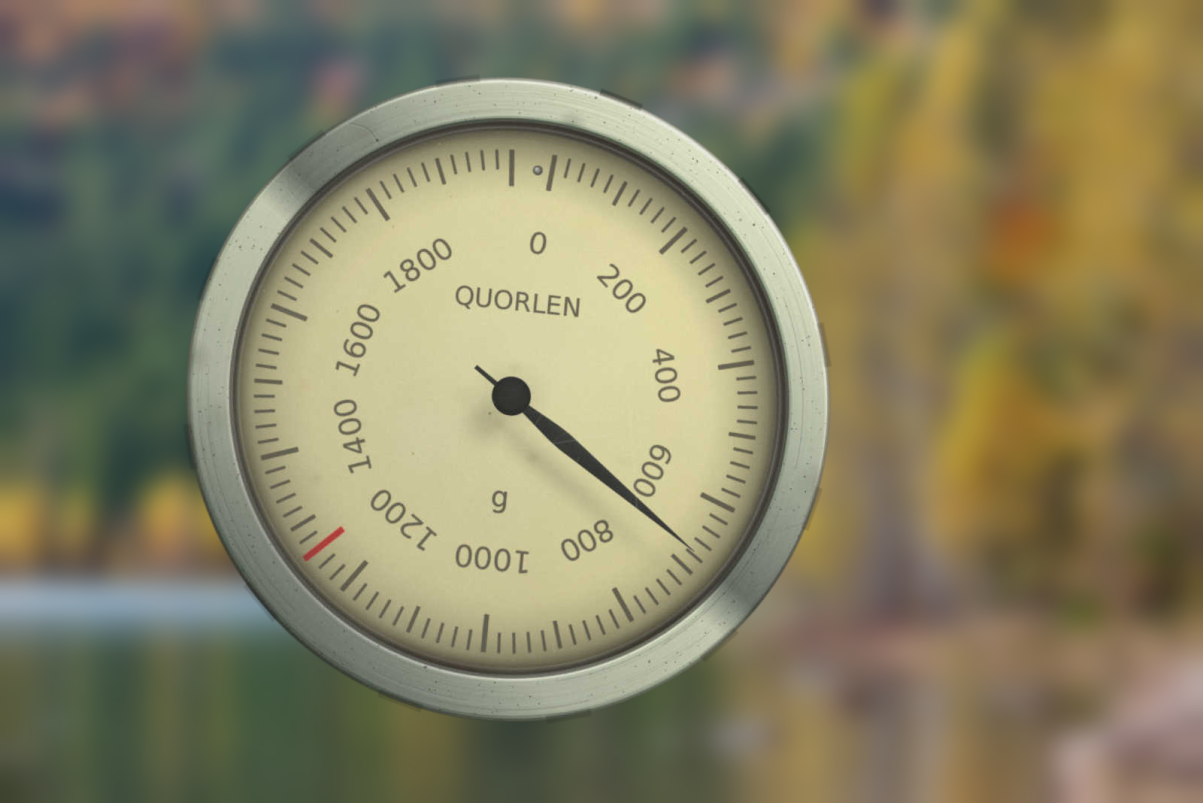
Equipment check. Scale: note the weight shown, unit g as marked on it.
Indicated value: 680 g
